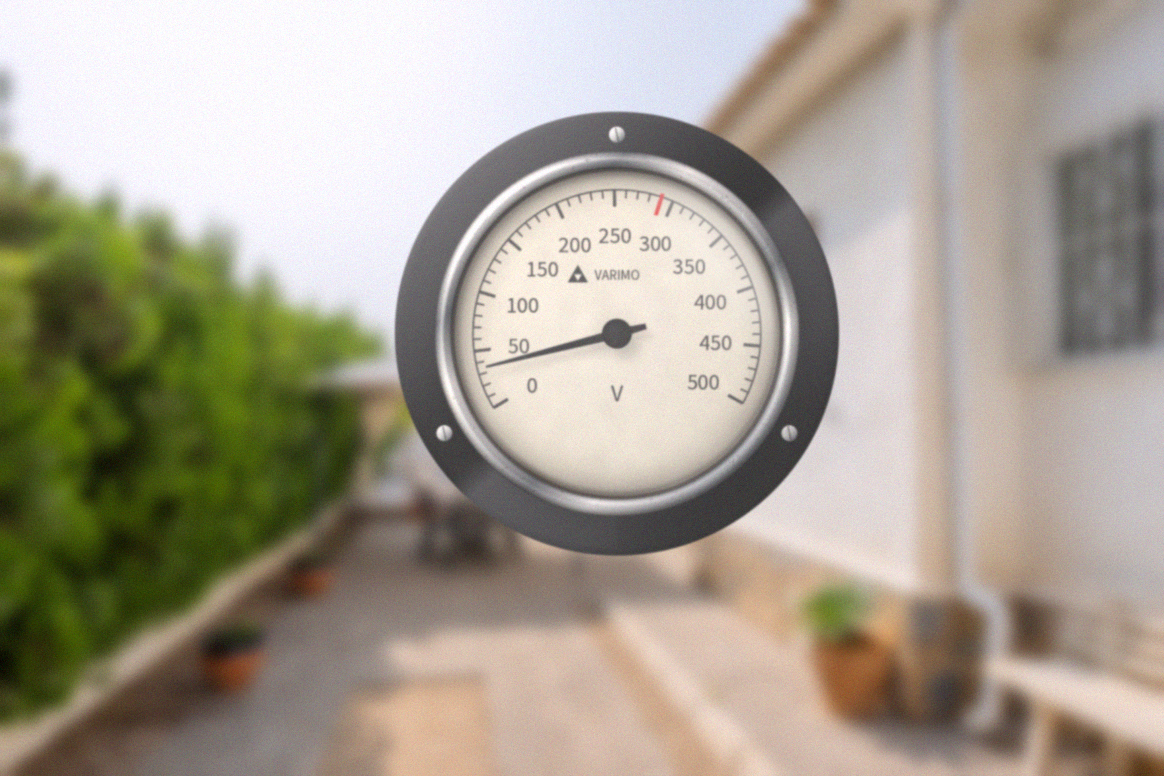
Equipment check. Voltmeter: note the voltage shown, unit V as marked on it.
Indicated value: 35 V
